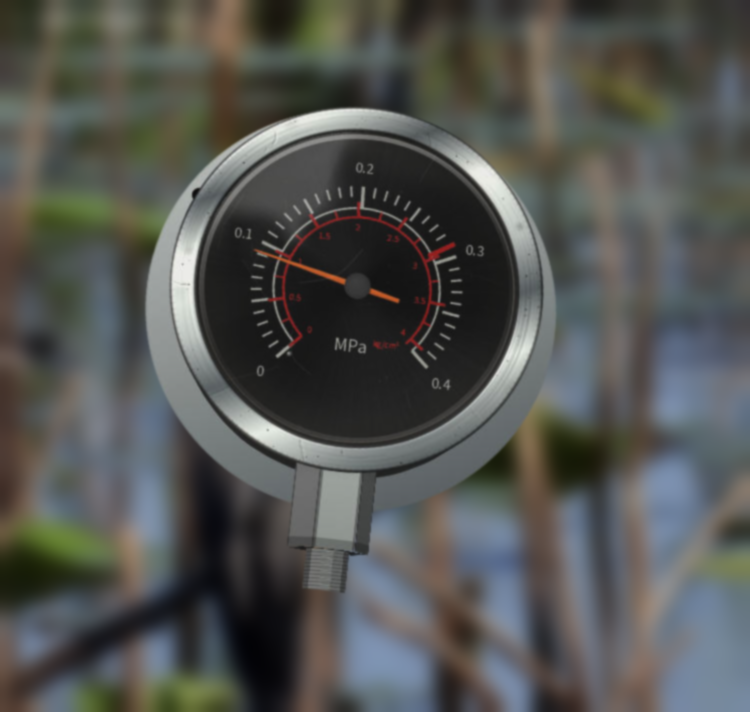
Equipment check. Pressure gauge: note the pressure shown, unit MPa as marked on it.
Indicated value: 0.09 MPa
